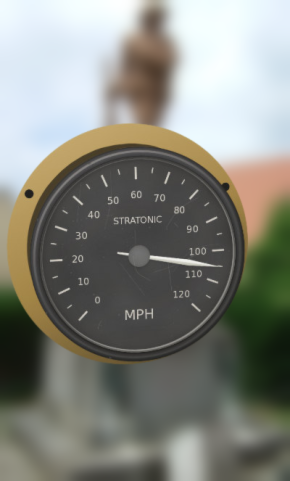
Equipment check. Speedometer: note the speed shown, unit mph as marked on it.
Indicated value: 105 mph
